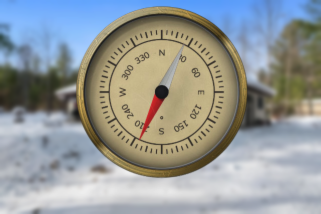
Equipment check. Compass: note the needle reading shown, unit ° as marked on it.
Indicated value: 205 °
